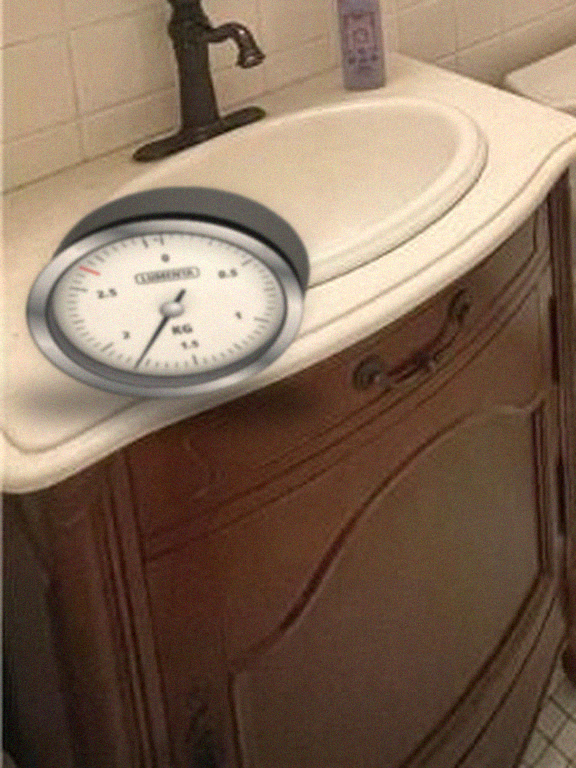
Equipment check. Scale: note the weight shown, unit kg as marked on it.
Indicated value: 1.8 kg
